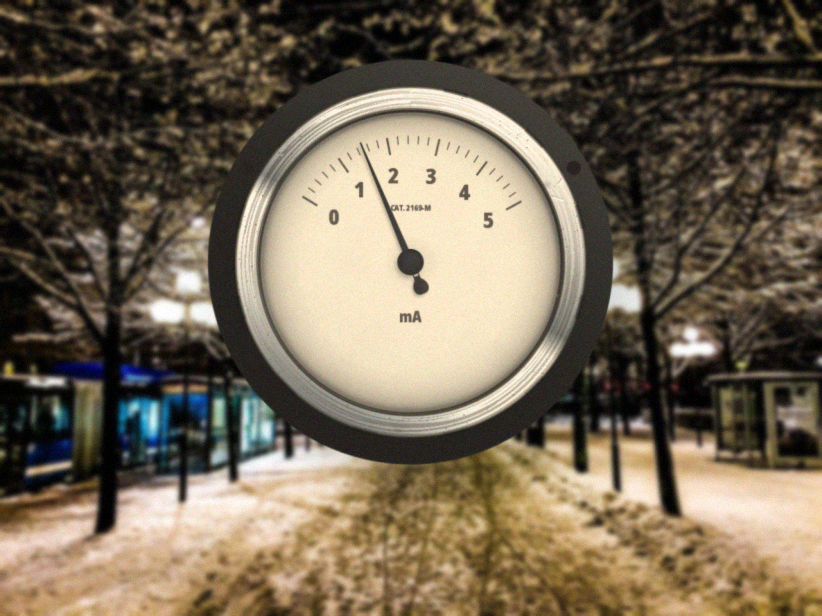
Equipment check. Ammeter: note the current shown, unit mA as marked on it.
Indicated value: 1.5 mA
